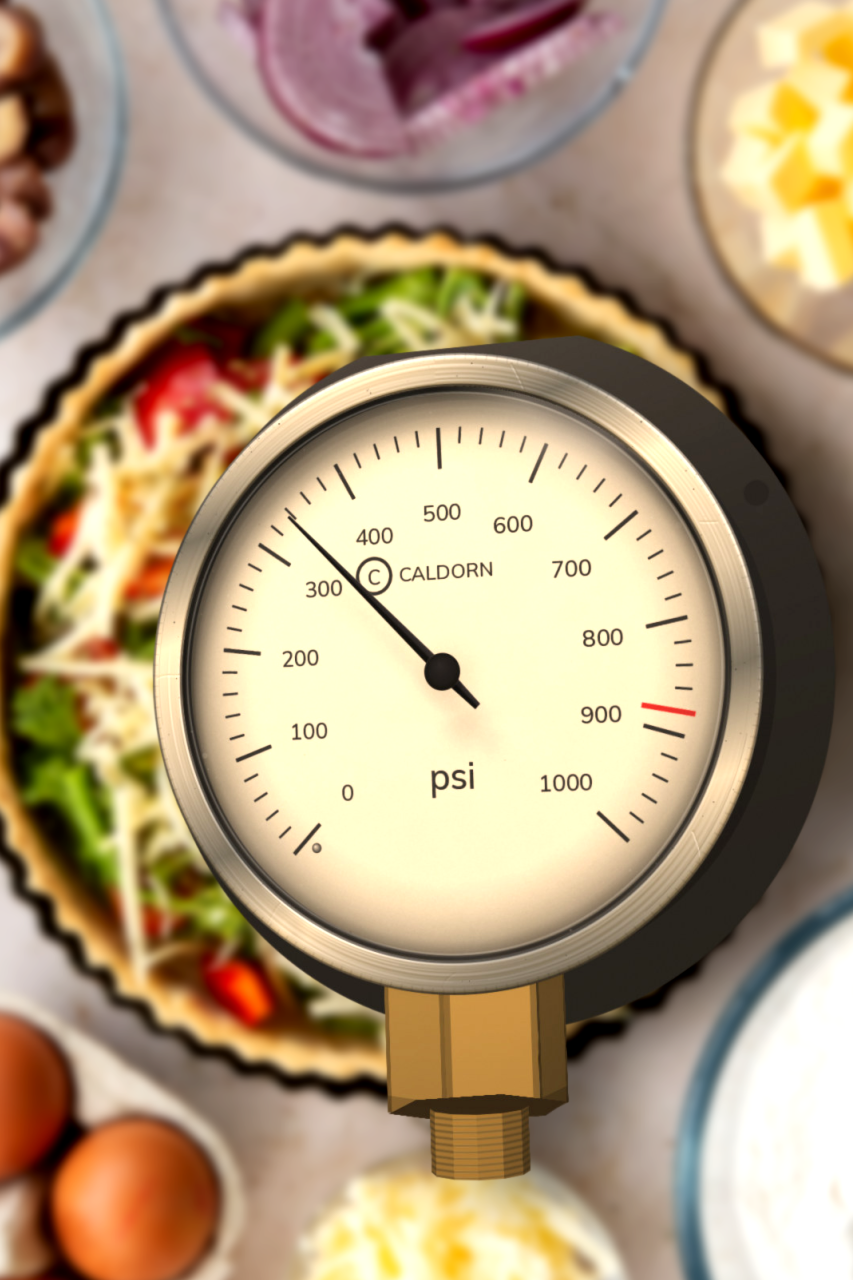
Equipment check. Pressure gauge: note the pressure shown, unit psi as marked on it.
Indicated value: 340 psi
